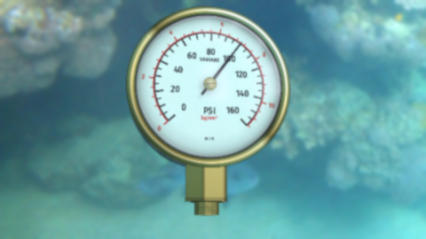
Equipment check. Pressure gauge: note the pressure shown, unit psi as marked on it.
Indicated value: 100 psi
